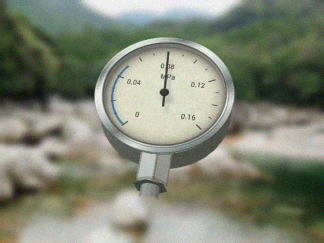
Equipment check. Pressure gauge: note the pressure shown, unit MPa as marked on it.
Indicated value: 0.08 MPa
